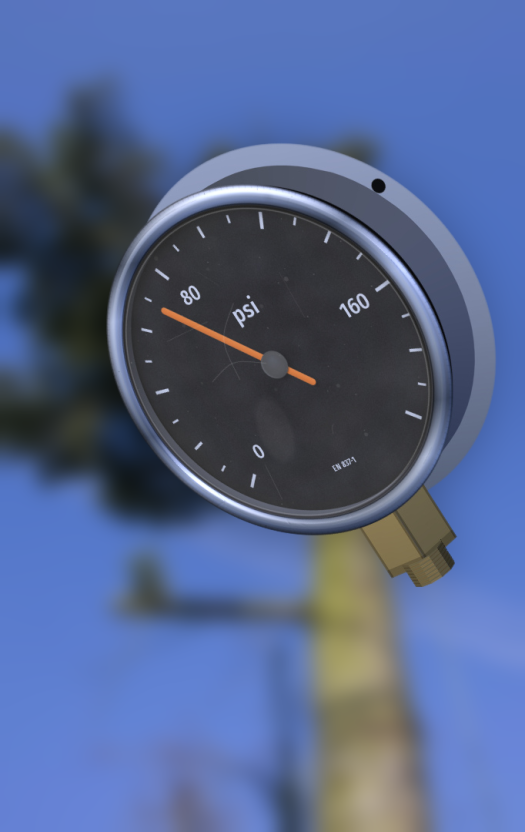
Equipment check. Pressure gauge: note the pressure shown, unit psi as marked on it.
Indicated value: 70 psi
